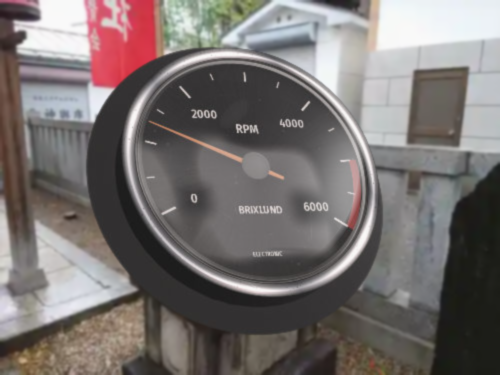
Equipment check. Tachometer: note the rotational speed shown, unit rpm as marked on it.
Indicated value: 1250 rpm
